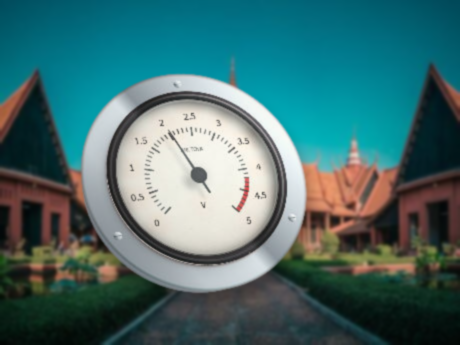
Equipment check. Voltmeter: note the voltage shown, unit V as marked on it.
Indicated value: 2 V
